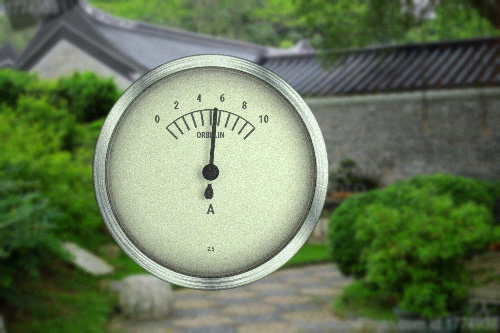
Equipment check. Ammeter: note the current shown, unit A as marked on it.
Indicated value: 5.5 A
